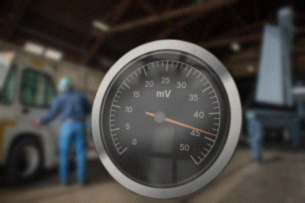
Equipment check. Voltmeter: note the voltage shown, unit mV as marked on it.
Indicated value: 44 mV
